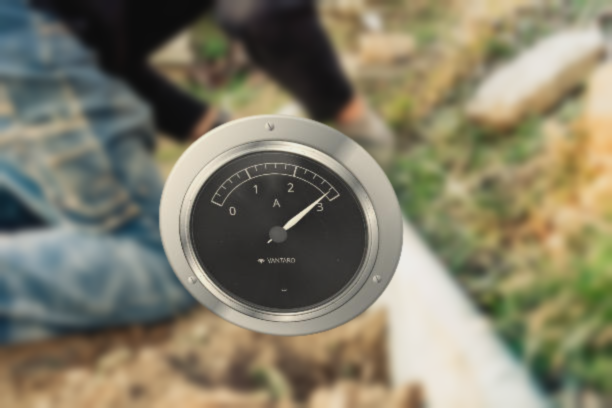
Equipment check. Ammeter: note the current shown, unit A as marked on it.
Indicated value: 2.8 A
